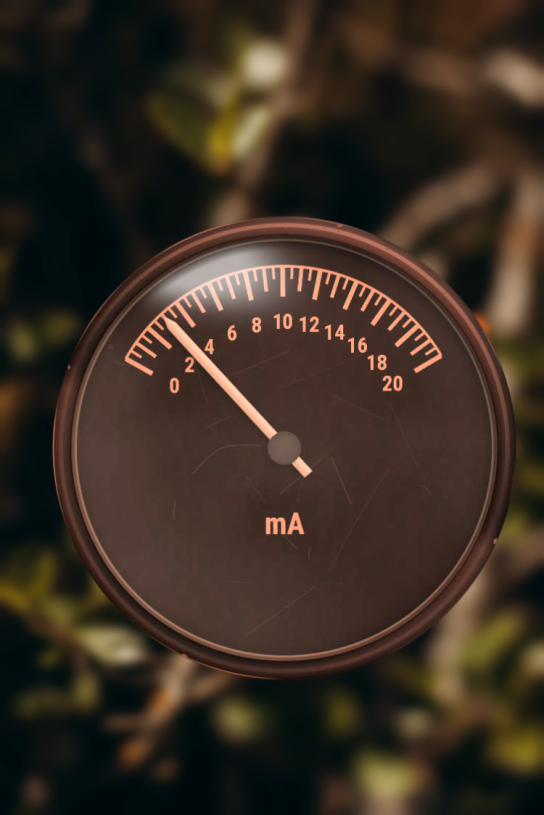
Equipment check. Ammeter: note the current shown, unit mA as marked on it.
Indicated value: 3 mA
